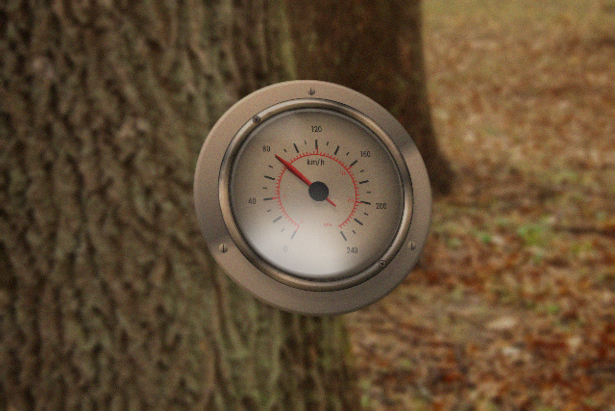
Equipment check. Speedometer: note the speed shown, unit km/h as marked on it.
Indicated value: 80 km/h
